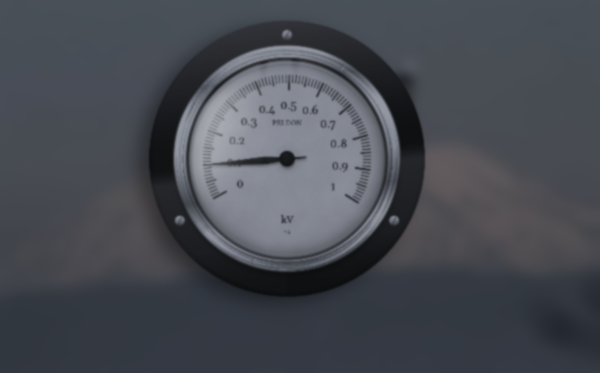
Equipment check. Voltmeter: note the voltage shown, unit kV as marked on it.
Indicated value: 0.1 kV
